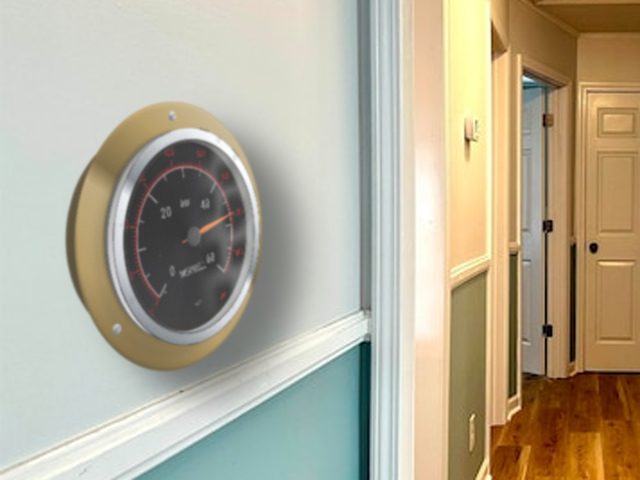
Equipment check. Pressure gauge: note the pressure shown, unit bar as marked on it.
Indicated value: 47.5 bar
